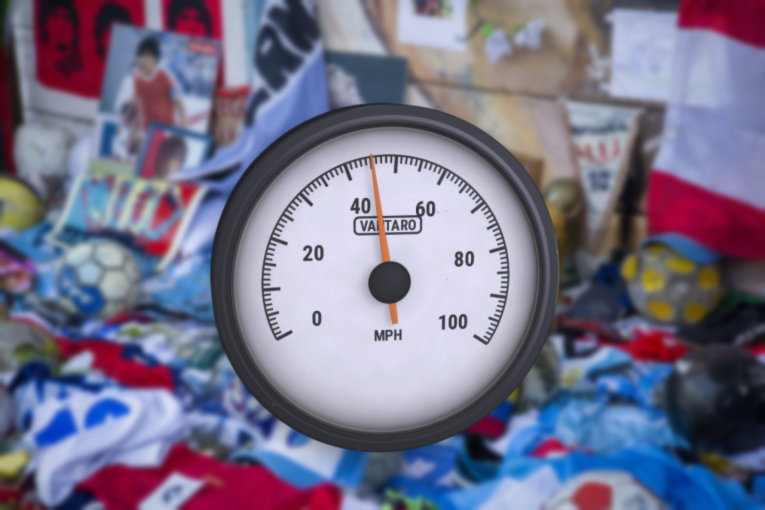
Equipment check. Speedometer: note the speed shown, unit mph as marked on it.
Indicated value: 45 mph
